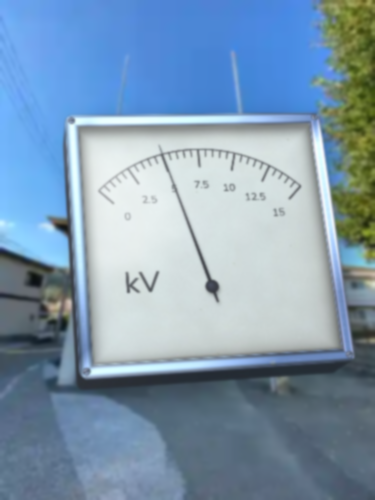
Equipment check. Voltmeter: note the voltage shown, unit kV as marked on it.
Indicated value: 5 kV
